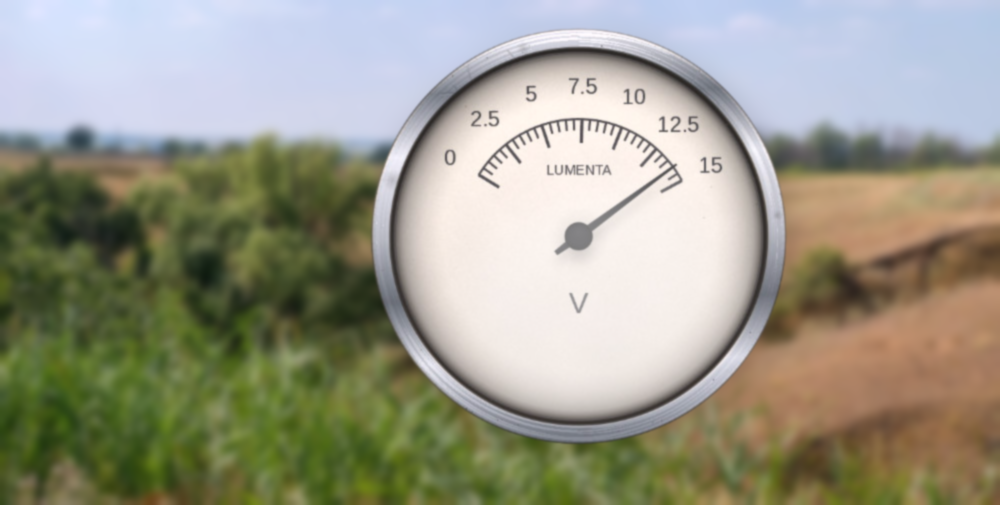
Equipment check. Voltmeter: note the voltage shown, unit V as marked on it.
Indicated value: 14 V
